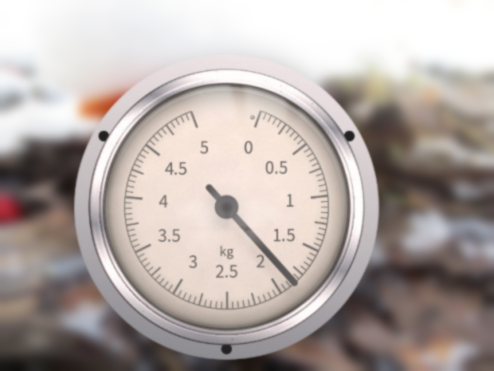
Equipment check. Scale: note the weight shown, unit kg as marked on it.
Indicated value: 1.85 kg
